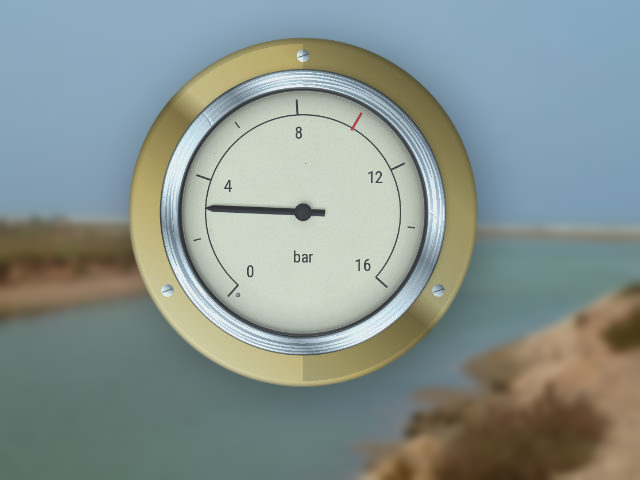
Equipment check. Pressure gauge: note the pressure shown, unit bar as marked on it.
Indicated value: 3 bar
